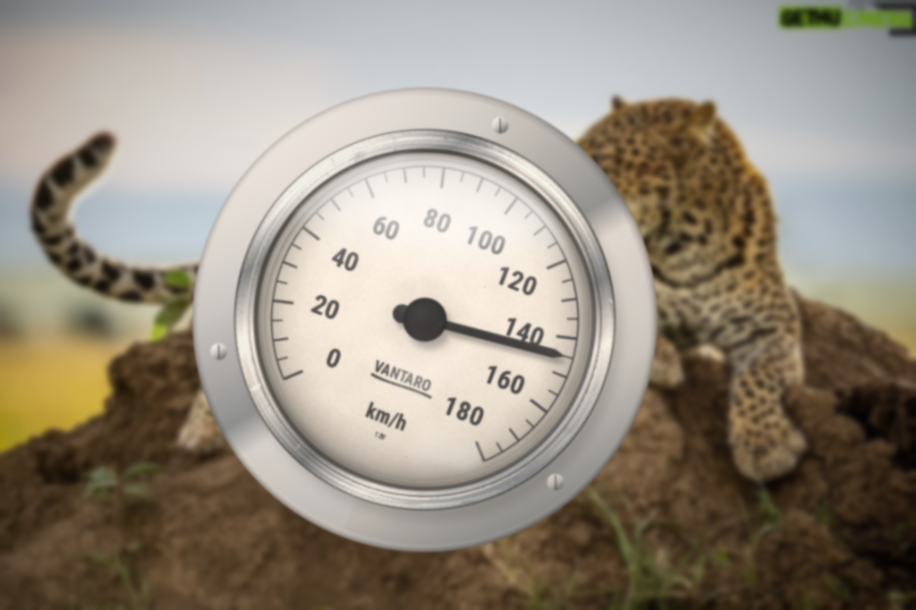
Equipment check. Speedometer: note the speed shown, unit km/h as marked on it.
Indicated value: 145 km/h
